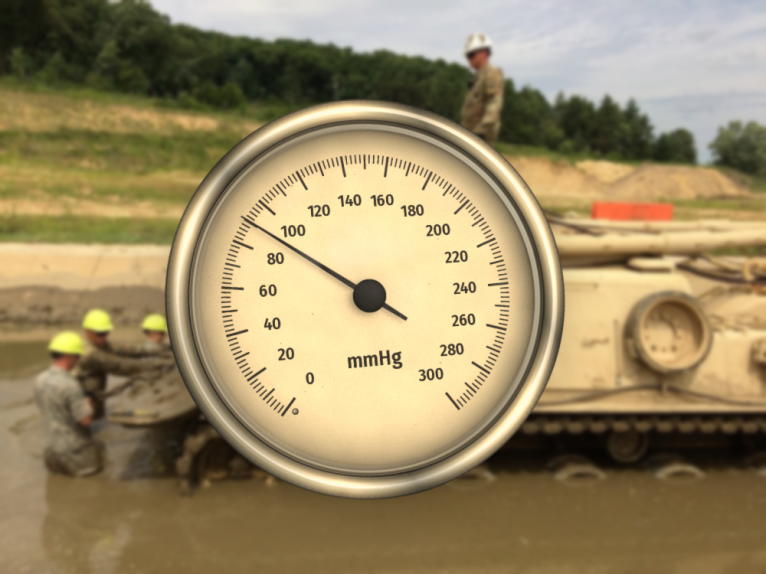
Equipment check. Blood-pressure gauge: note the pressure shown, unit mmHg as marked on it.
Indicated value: 90 mmHg
